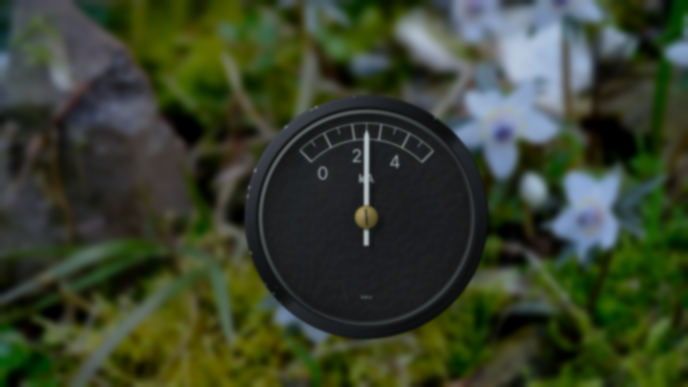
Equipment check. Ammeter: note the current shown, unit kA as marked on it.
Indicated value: 2.5 kA
